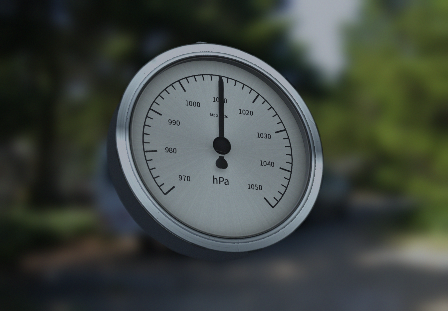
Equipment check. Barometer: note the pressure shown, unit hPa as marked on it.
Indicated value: 1010 hPa
